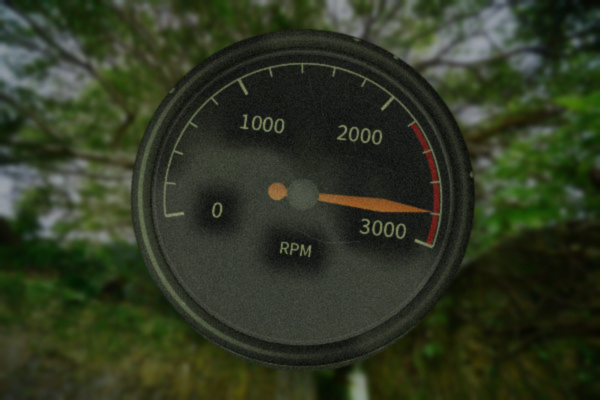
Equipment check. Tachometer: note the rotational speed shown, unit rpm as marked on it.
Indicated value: 2800 rpm
